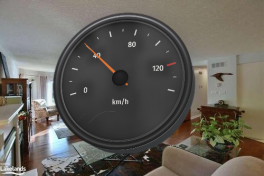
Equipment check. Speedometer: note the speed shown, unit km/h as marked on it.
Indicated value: 40 km/h
